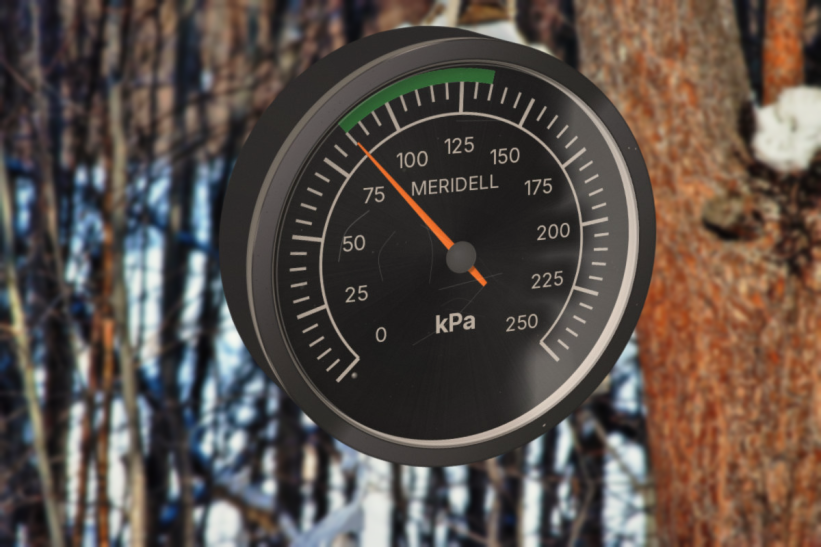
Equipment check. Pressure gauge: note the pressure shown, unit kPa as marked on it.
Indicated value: 85 kPa
